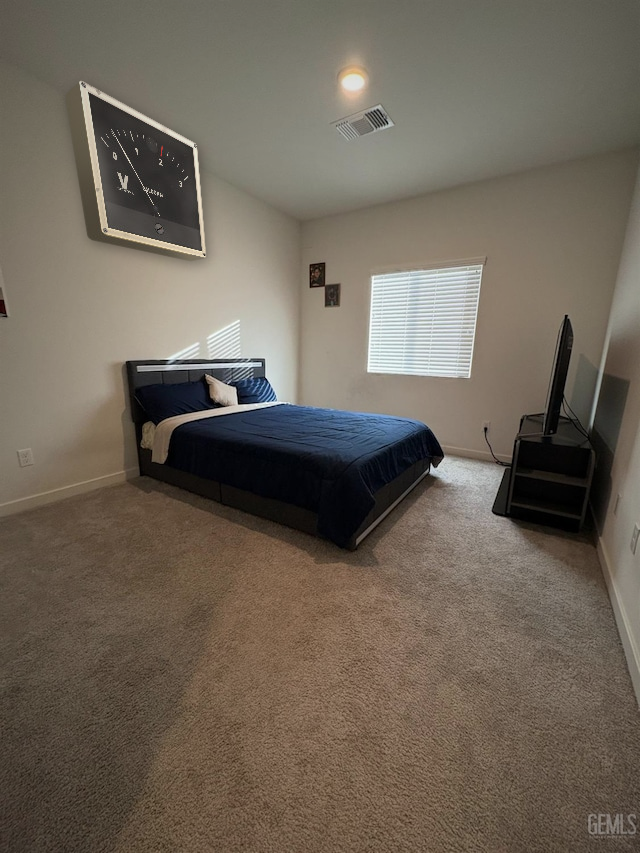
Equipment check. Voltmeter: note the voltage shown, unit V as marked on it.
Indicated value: 0.4 V
